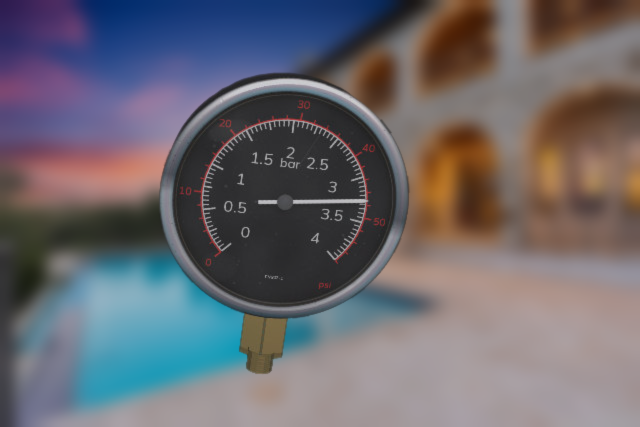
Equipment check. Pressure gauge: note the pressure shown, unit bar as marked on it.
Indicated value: 3.25 bar
